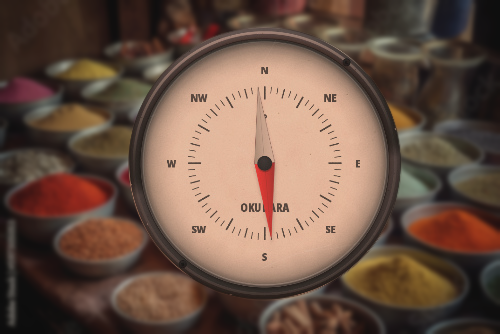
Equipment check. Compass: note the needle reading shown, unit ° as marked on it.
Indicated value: 175 °
